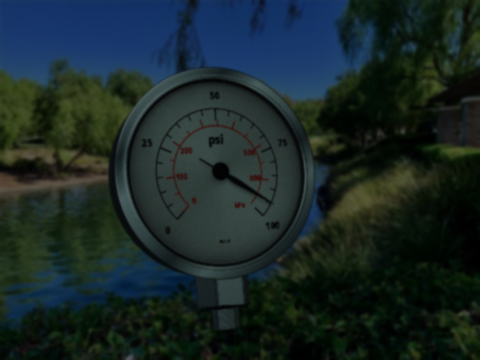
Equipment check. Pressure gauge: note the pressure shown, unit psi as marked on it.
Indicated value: 95 psi
